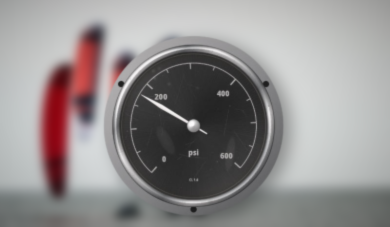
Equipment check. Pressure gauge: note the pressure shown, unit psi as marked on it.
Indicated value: 175 psi
